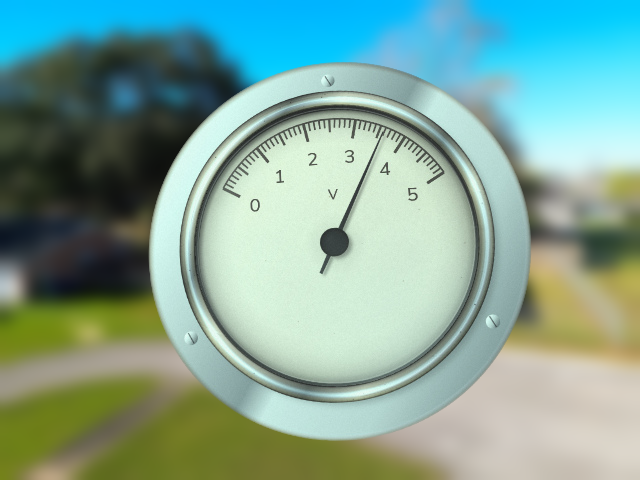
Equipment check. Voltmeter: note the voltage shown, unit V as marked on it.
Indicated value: 3.6 V
